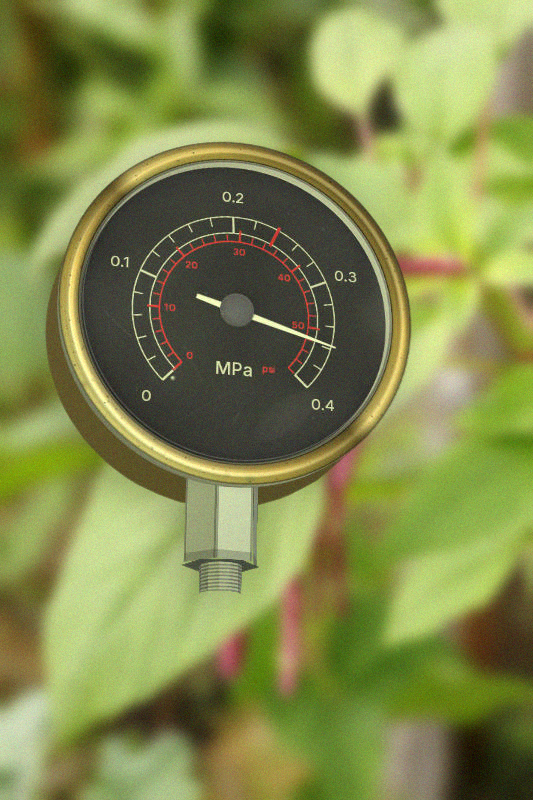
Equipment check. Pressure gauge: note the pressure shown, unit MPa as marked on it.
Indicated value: 0.36 MPa
